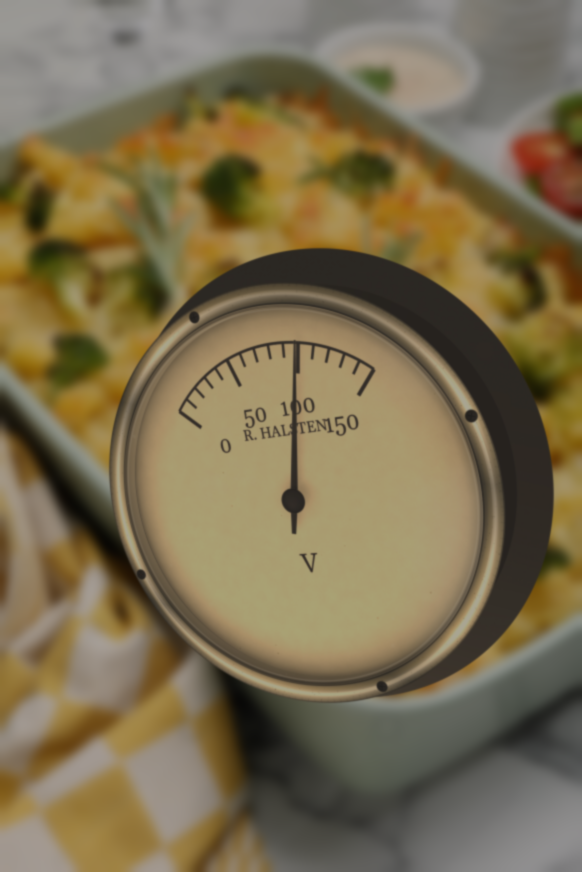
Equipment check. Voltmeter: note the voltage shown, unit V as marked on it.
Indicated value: 100 V
